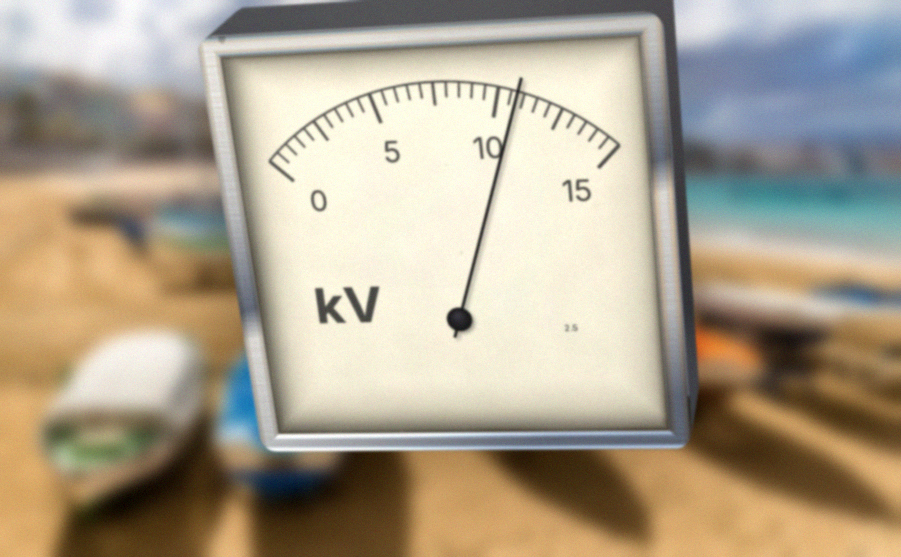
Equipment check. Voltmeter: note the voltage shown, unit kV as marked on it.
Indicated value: 10.75 kV
